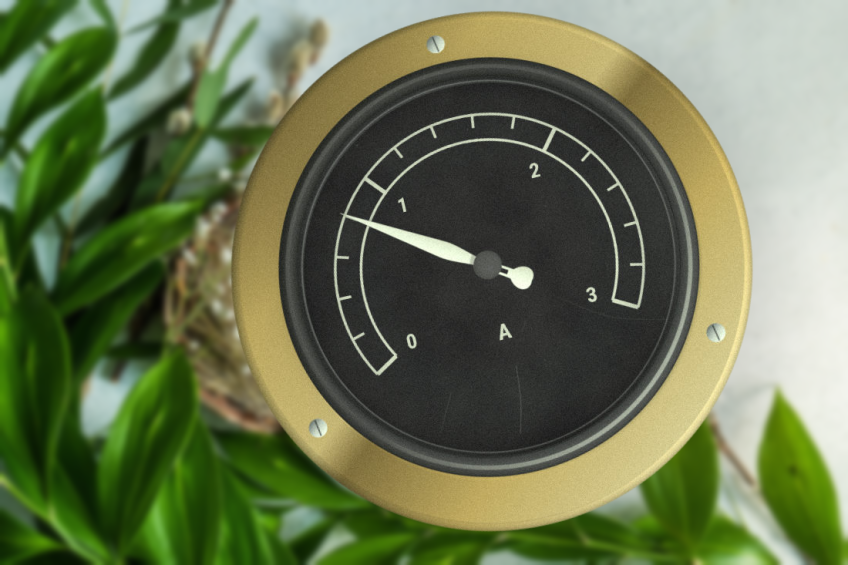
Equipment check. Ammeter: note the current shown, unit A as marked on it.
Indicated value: 0.8 A
